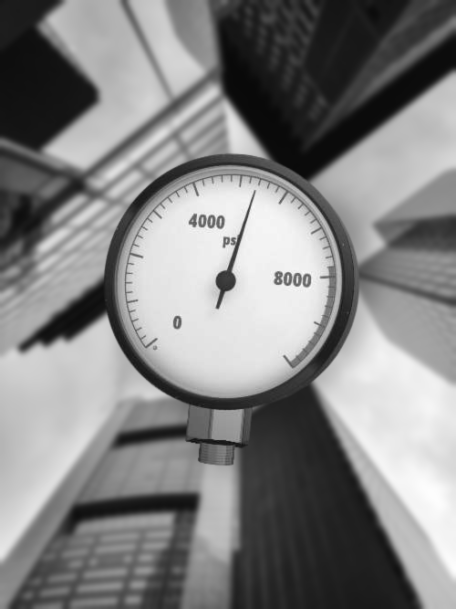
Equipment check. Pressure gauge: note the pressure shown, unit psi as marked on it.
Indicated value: 5400 psi
